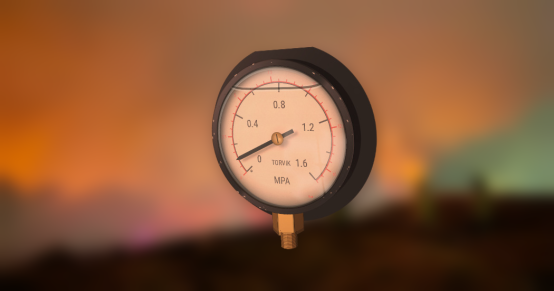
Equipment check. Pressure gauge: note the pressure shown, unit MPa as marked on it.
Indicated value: 0.1 MPa
